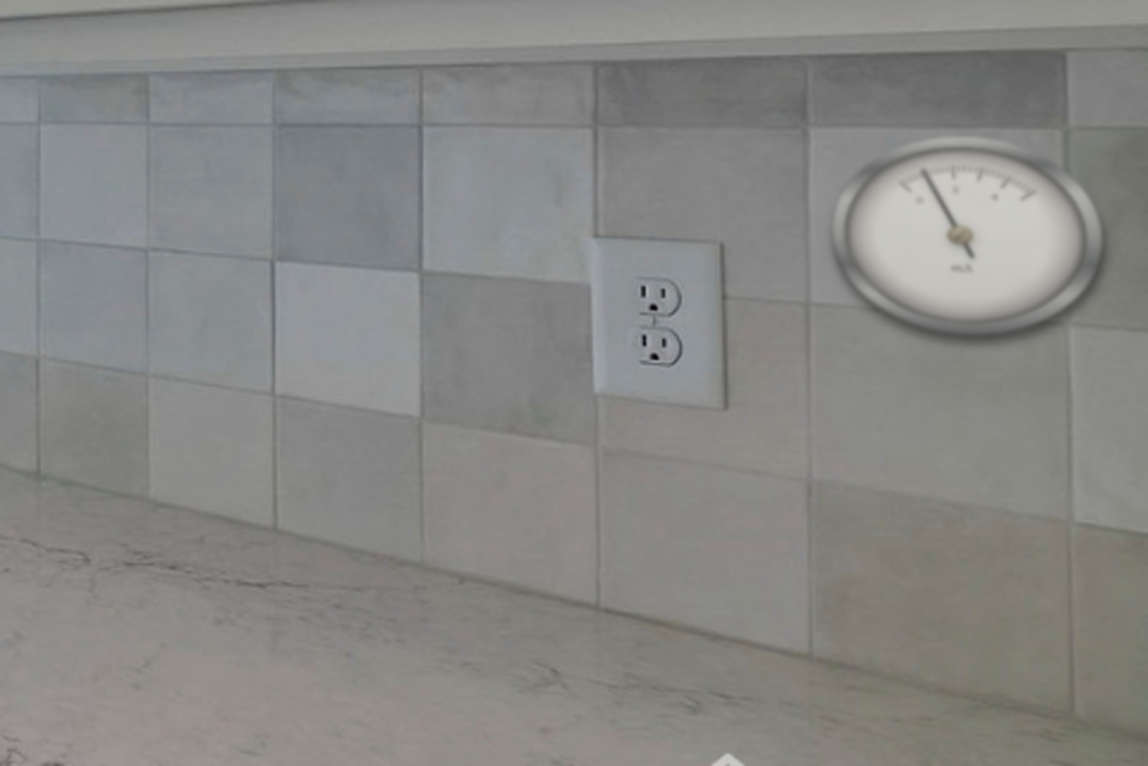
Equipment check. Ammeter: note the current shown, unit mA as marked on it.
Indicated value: 1 mA
